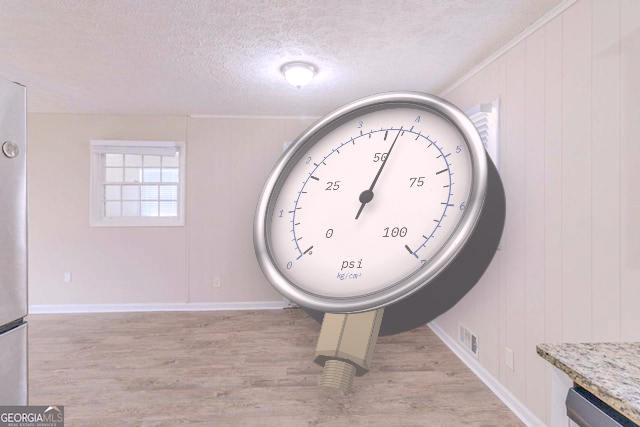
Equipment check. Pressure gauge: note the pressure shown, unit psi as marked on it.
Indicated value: 55 psi
